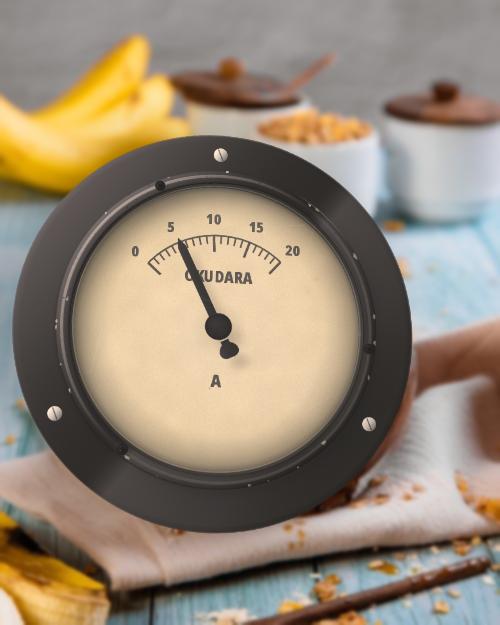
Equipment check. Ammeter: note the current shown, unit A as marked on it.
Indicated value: 5 A
